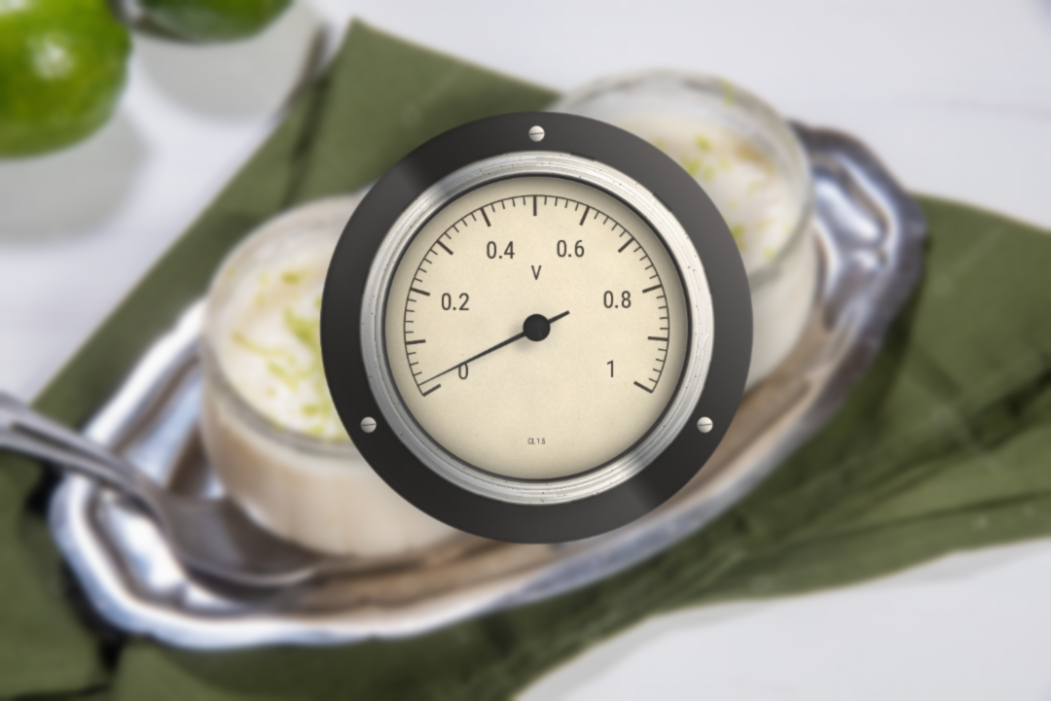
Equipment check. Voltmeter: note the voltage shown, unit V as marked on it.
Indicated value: 0.02 V
